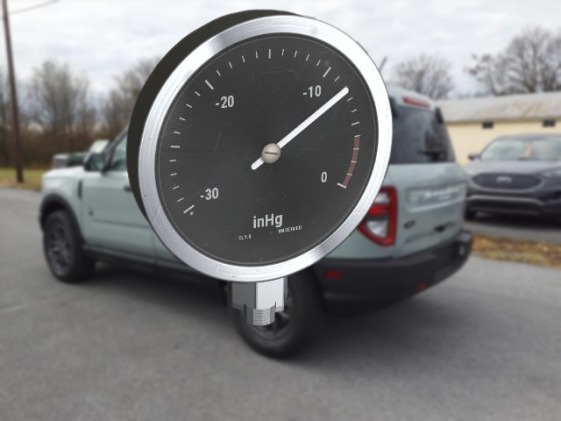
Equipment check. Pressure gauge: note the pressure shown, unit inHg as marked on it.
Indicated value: -8 inHg
